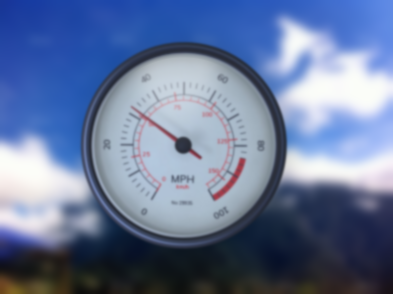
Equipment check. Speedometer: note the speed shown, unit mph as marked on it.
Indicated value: 32 mph
